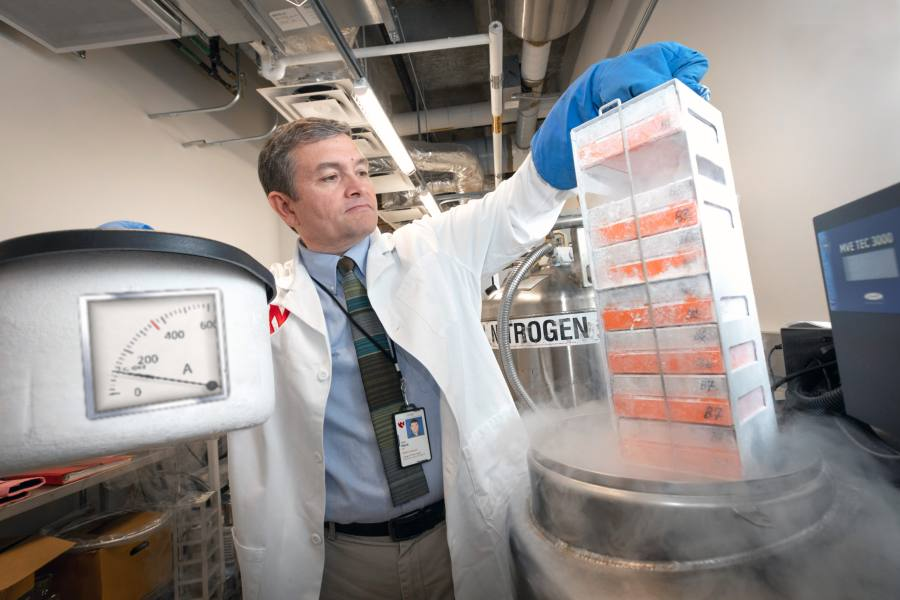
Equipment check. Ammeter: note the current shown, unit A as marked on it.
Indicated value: 100 A
